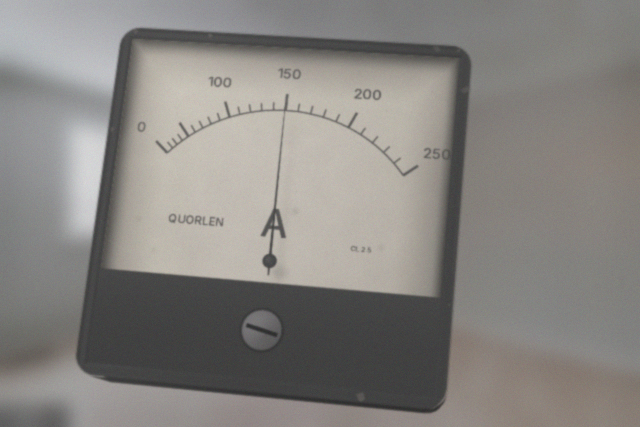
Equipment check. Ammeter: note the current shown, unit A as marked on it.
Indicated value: 150 A
